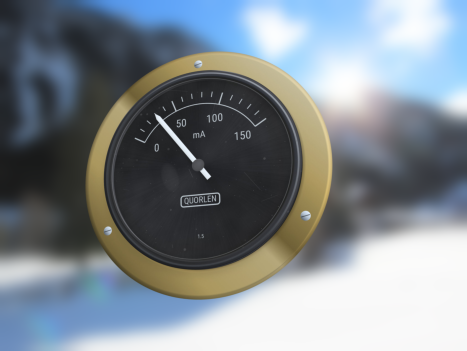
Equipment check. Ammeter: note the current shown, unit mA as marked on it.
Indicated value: 30 mA
